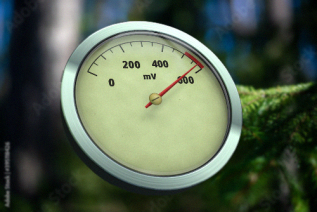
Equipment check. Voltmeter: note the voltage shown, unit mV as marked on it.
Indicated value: 575 mV
